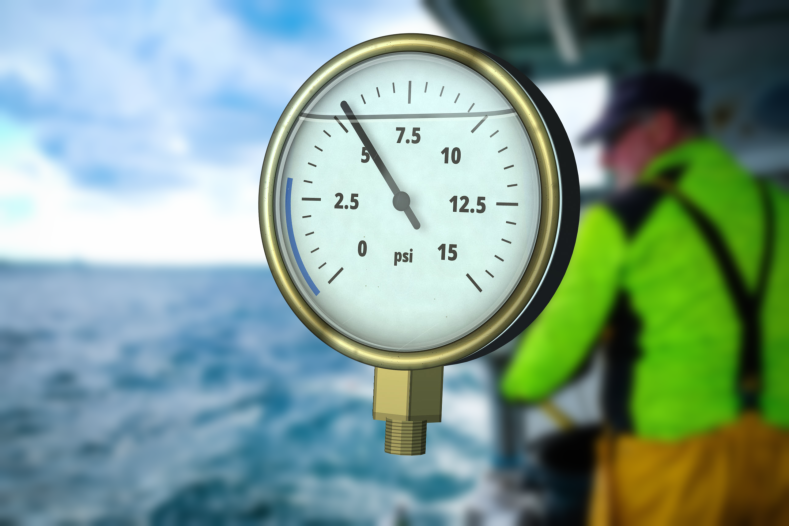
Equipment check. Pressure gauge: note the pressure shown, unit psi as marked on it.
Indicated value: 5.5 psi
